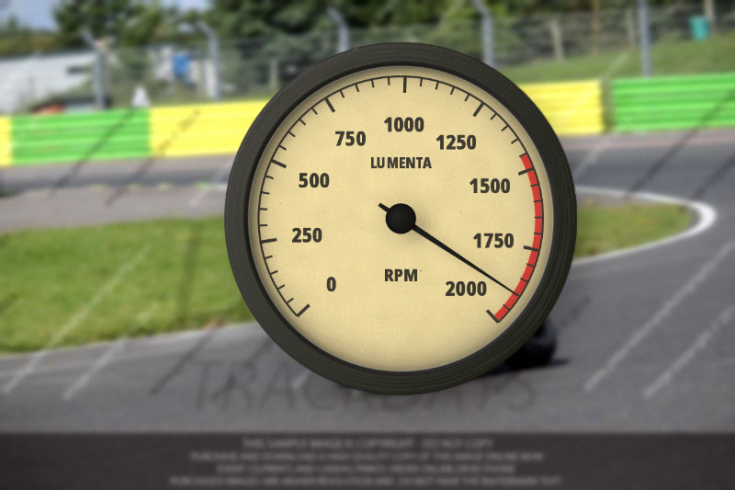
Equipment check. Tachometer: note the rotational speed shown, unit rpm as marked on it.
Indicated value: 1900 rpm
